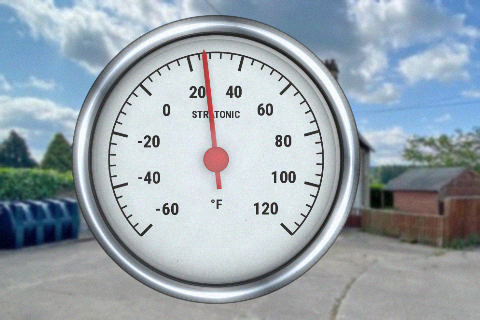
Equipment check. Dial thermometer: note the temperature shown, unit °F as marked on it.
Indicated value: 26 °F
